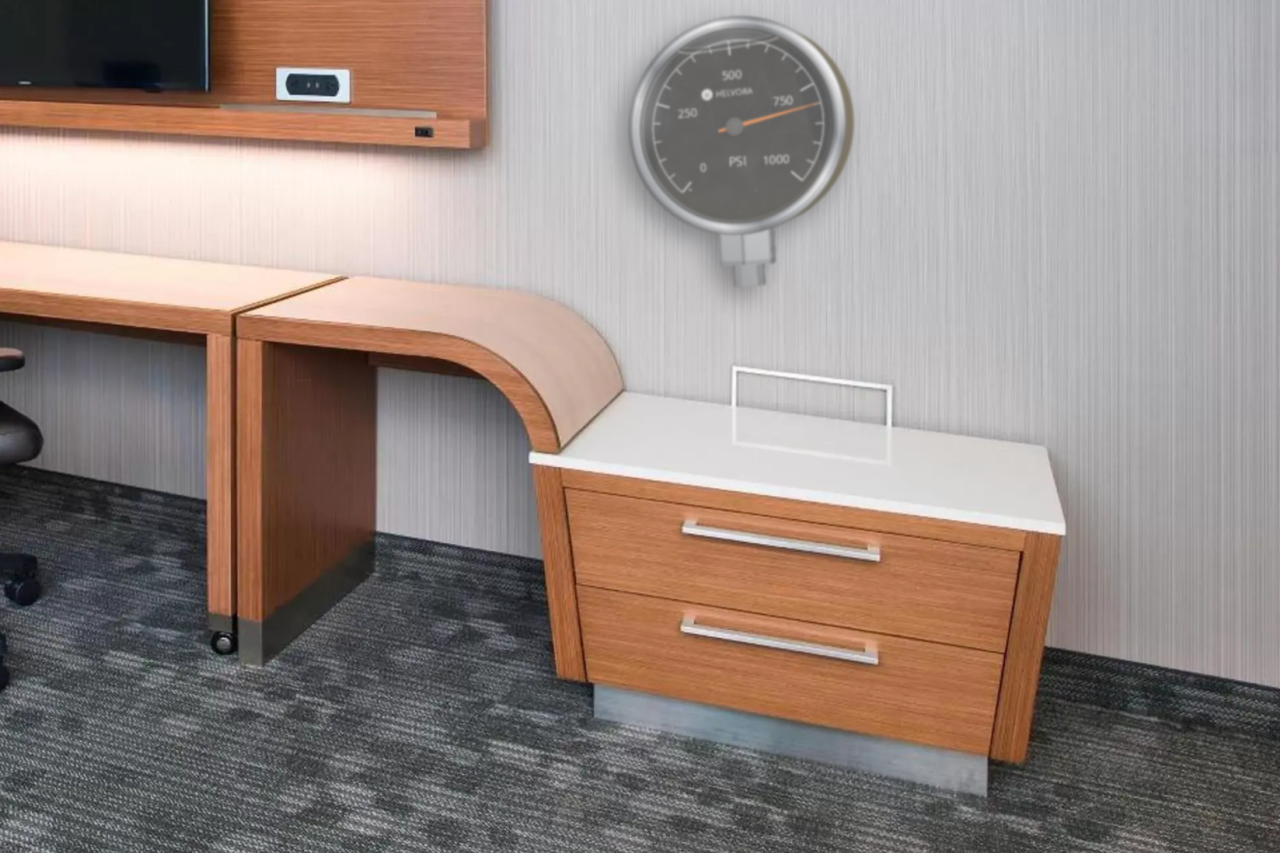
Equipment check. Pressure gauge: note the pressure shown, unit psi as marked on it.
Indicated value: 800 psi
